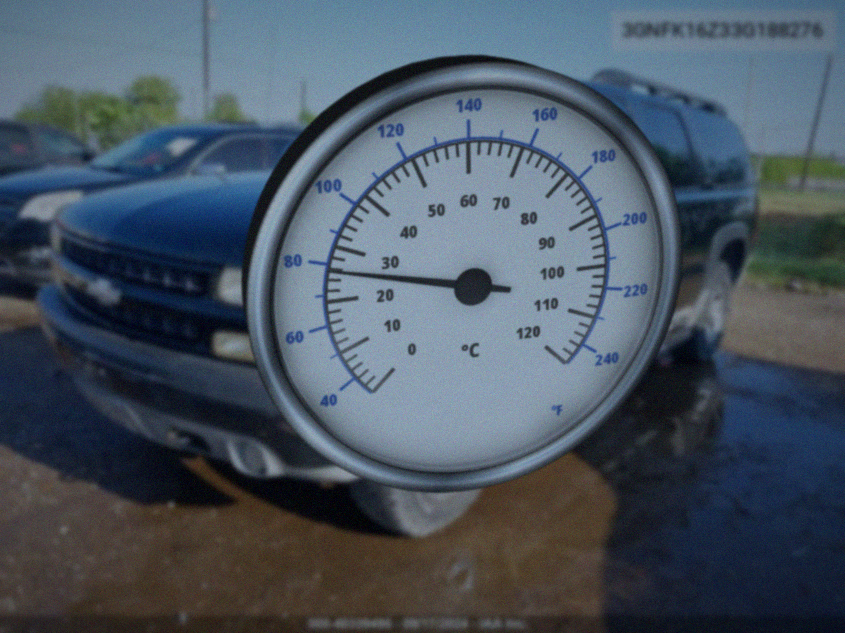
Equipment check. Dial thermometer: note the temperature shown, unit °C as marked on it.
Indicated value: 26 °C
